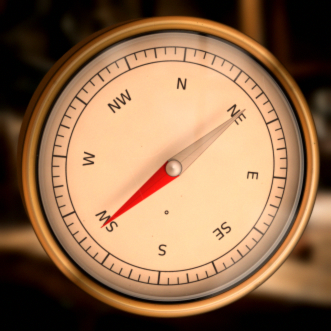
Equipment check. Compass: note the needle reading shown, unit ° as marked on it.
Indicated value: 225 °
